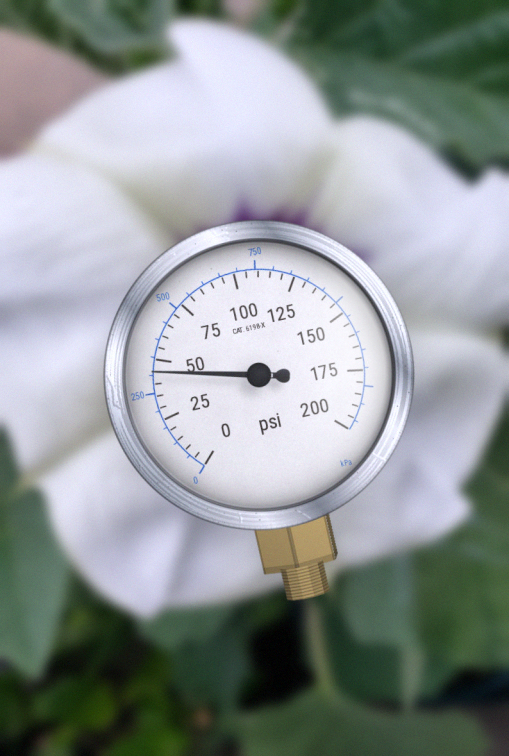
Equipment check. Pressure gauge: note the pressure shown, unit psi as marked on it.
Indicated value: 45 psi
